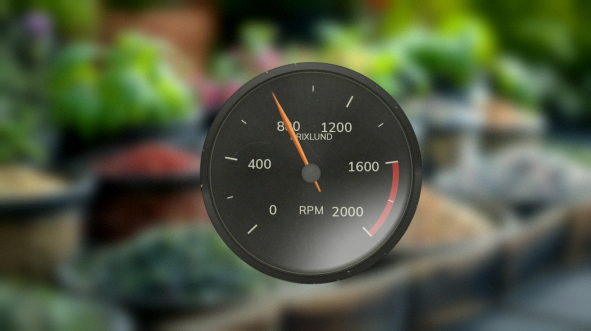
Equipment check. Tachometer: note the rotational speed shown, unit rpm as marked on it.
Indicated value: 800 rpm
